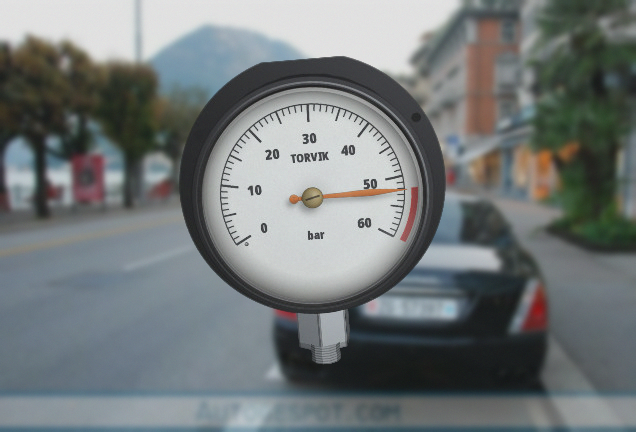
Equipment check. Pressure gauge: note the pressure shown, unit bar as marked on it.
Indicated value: 52 bar
